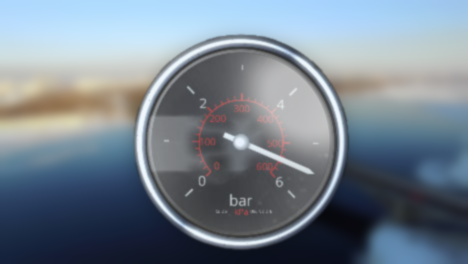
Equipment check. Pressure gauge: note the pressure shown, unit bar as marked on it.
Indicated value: 5.5 bar
